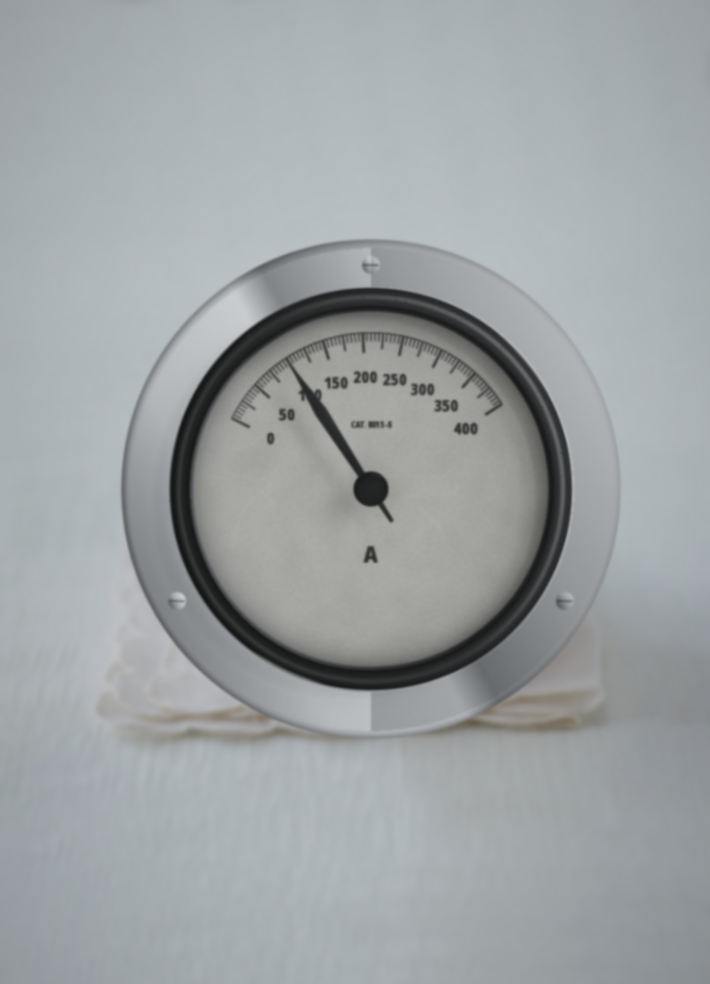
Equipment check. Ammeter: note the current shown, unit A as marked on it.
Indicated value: 100 A
